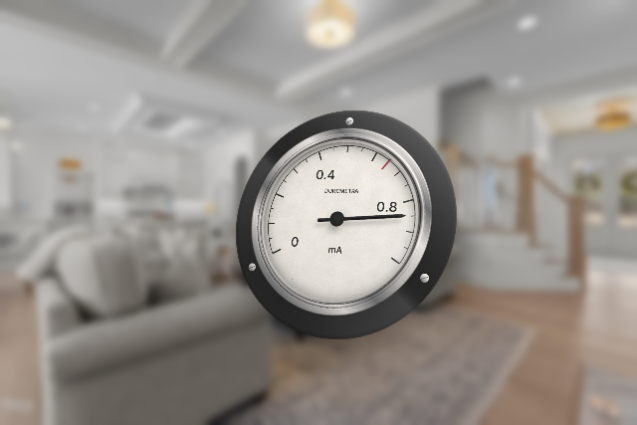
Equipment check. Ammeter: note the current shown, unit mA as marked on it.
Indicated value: 0.85 mA
